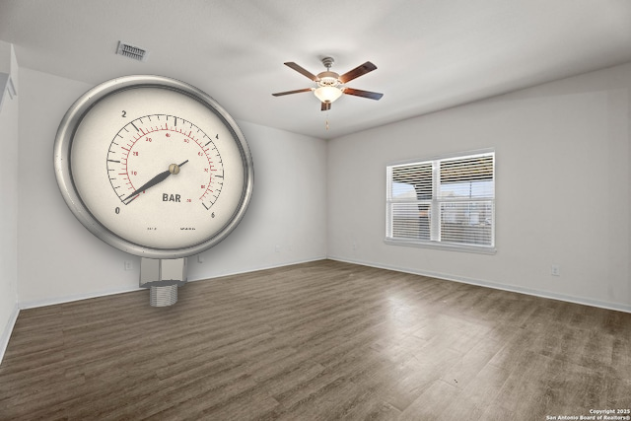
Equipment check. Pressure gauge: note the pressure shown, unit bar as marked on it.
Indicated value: 0.1 bar
